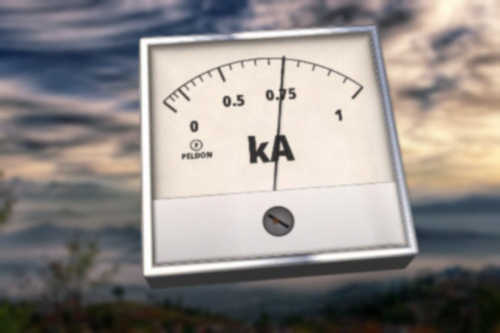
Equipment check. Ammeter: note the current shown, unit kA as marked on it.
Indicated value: 0.75 kA
